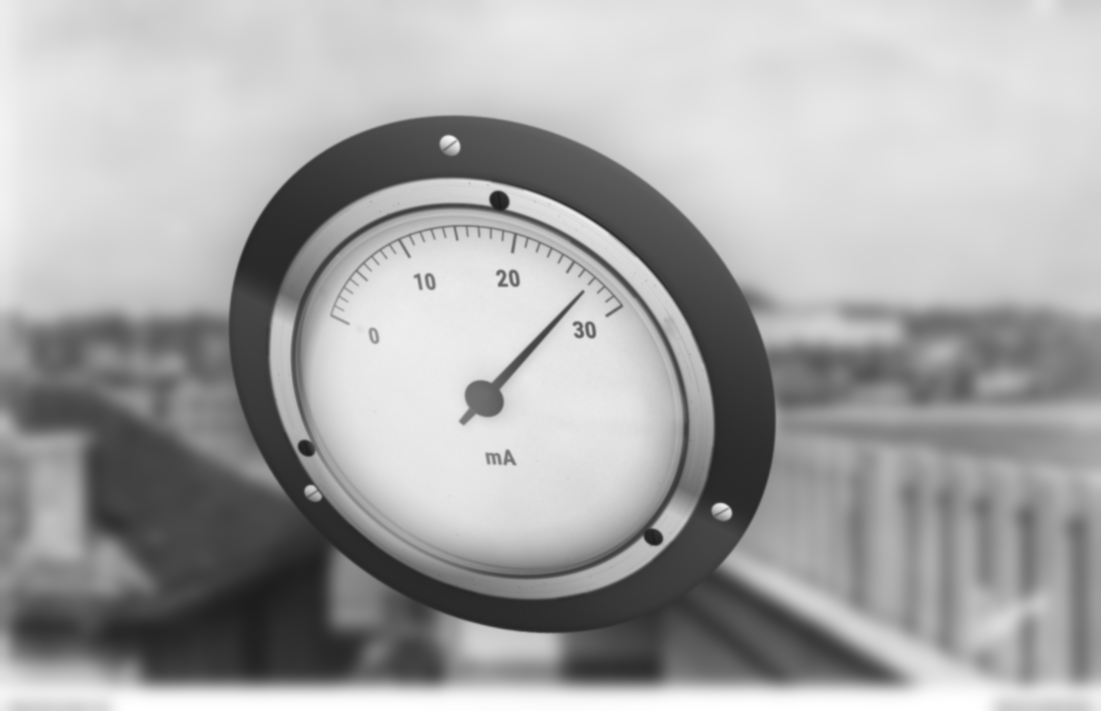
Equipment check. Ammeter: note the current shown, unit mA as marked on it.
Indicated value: 27 mA
